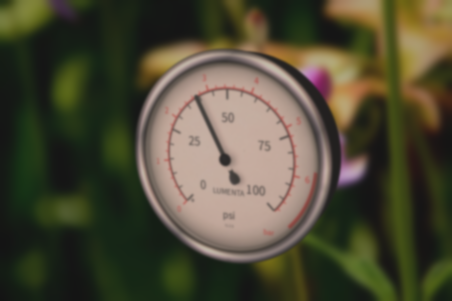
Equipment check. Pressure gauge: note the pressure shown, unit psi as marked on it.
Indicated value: 40 psi
